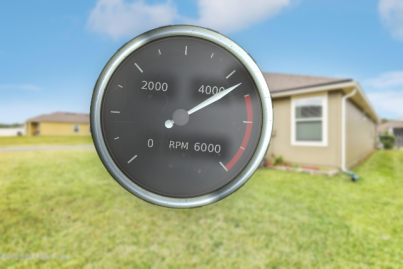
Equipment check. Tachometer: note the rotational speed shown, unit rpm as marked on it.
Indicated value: 4250 rpm
